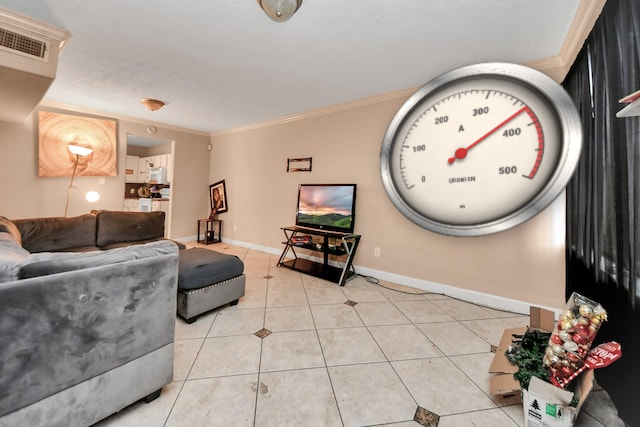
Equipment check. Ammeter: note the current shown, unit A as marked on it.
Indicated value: 370 A
